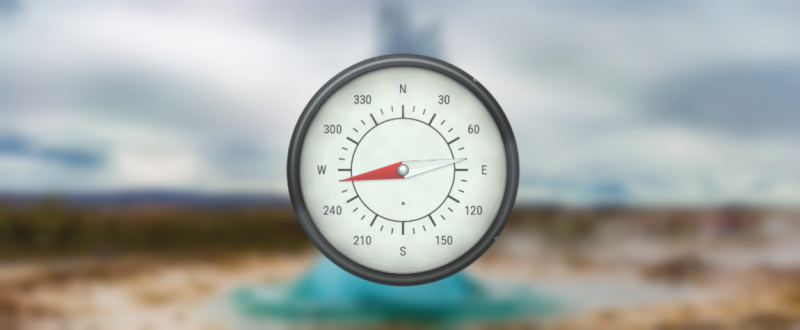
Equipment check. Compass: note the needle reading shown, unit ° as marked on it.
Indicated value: 260 °
